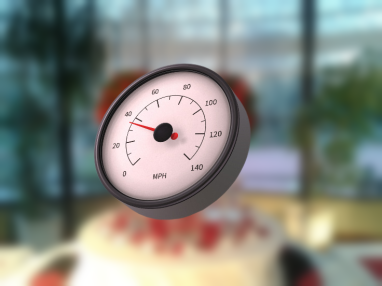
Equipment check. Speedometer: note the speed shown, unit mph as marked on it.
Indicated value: 35 mph
